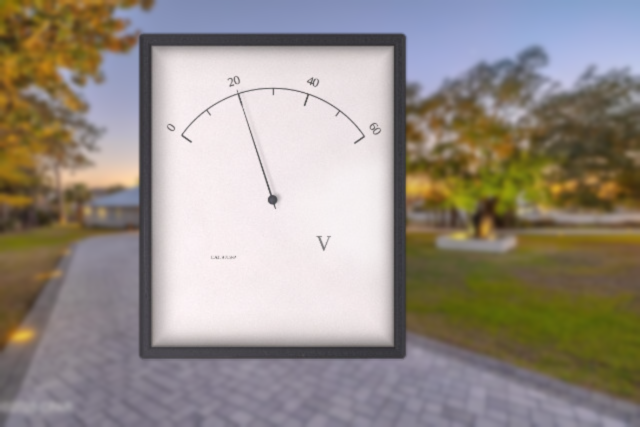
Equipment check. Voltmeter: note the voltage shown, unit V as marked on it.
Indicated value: 20 V
